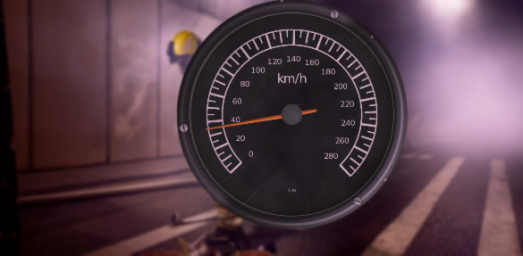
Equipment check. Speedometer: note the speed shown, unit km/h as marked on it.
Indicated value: 35 km/h
